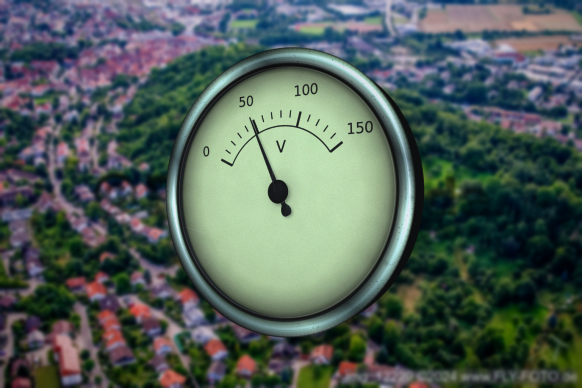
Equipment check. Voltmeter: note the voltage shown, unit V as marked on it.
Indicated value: 50 V
